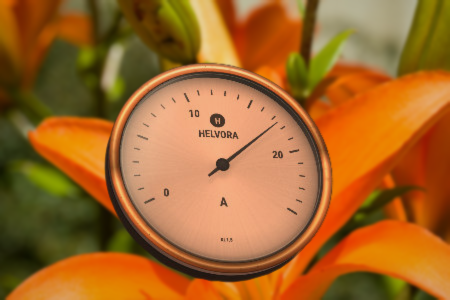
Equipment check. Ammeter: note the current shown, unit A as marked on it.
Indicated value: 17.5 A
